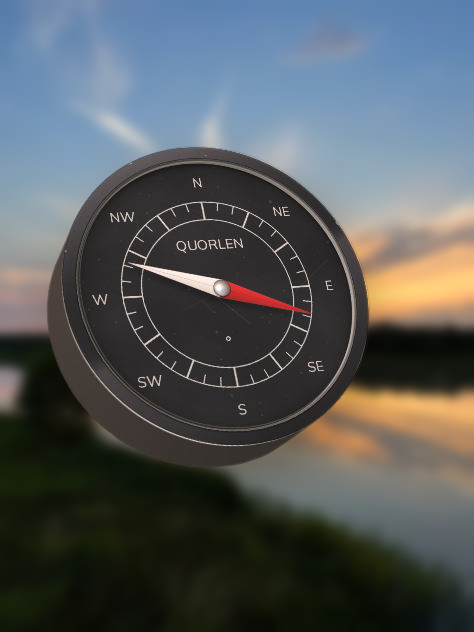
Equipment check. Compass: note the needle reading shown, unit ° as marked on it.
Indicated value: 110 °
